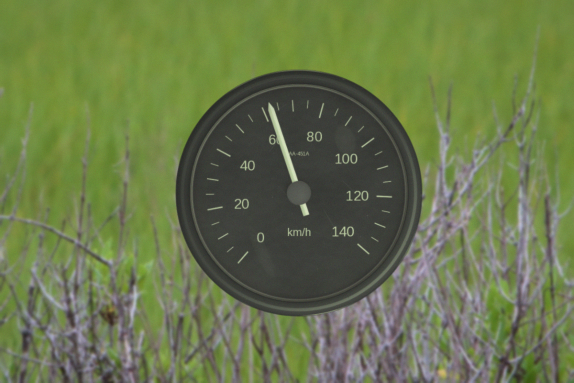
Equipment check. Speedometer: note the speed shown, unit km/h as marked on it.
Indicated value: 62.5 km/h
